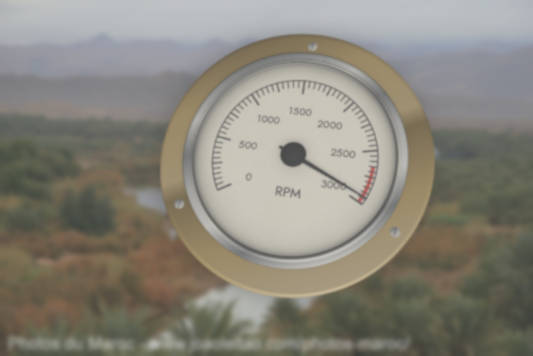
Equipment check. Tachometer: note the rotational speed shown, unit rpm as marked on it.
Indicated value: 2950 rpm
